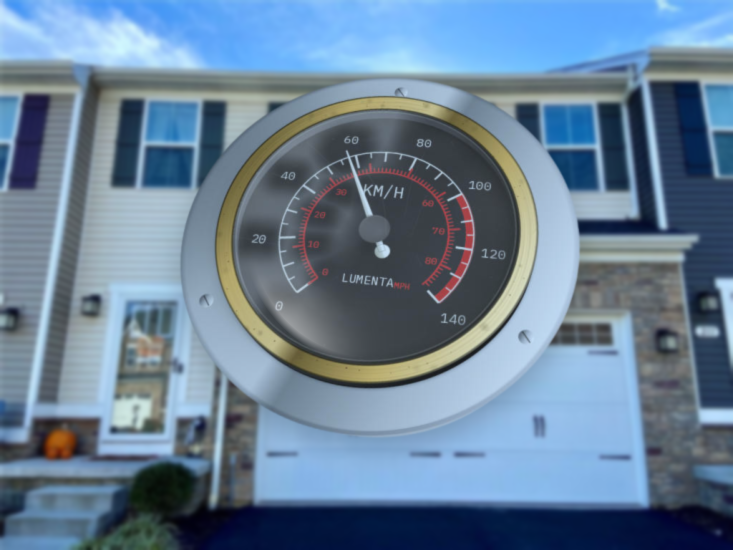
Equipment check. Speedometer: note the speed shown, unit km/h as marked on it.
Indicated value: 57.5 km/h
